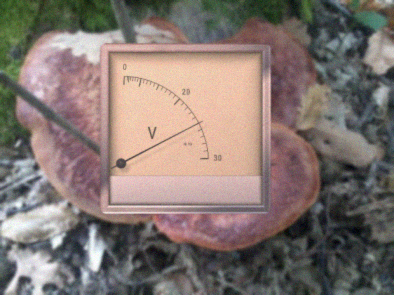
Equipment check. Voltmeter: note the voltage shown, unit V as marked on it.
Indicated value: 25 V
